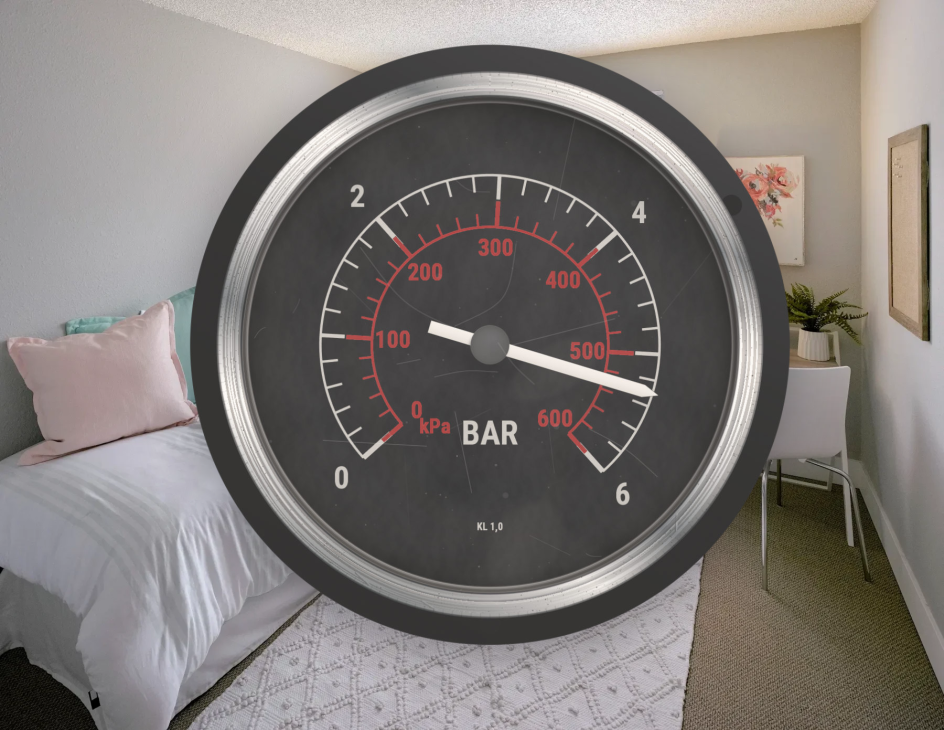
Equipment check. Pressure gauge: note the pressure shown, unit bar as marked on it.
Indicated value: 5.3 bar
